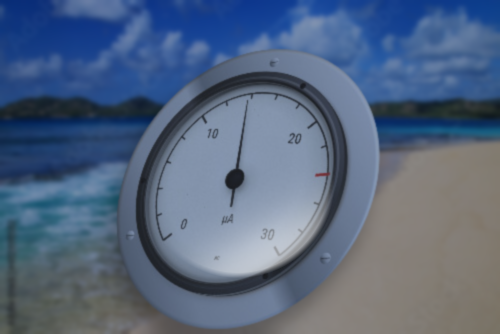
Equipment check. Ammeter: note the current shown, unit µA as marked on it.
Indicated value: 14 µA
